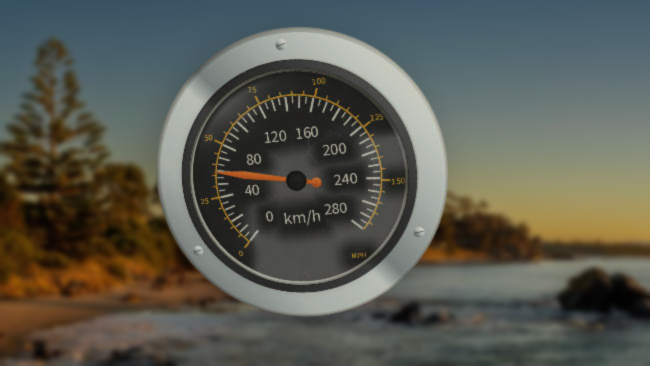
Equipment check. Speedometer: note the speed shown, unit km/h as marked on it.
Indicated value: 60 km/h
